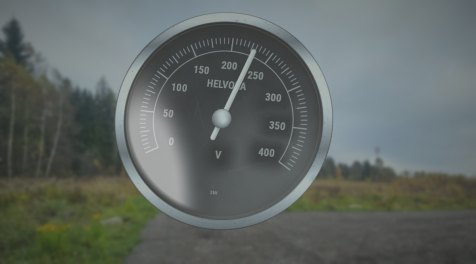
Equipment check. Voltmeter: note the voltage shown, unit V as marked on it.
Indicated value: 230 V
